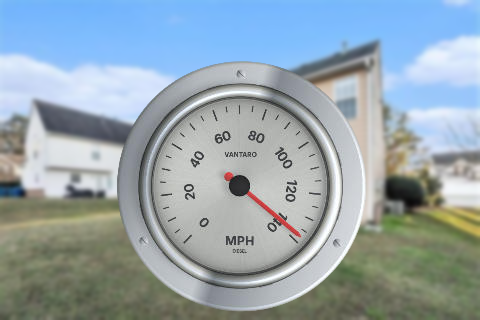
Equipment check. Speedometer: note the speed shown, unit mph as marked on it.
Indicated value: 137.5 mph
